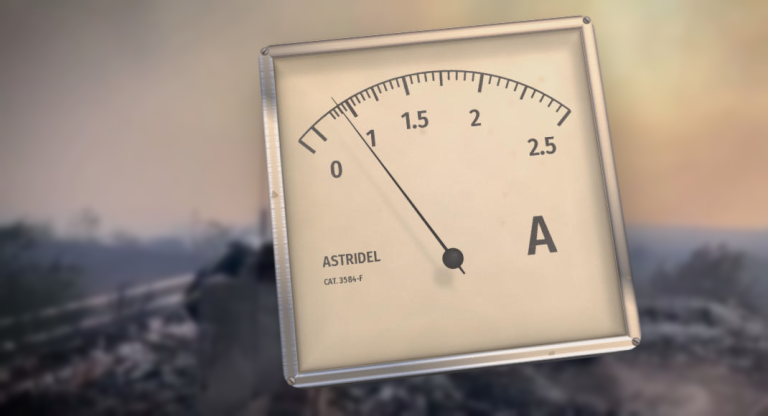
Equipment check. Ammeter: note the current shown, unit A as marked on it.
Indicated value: 0.9 A
